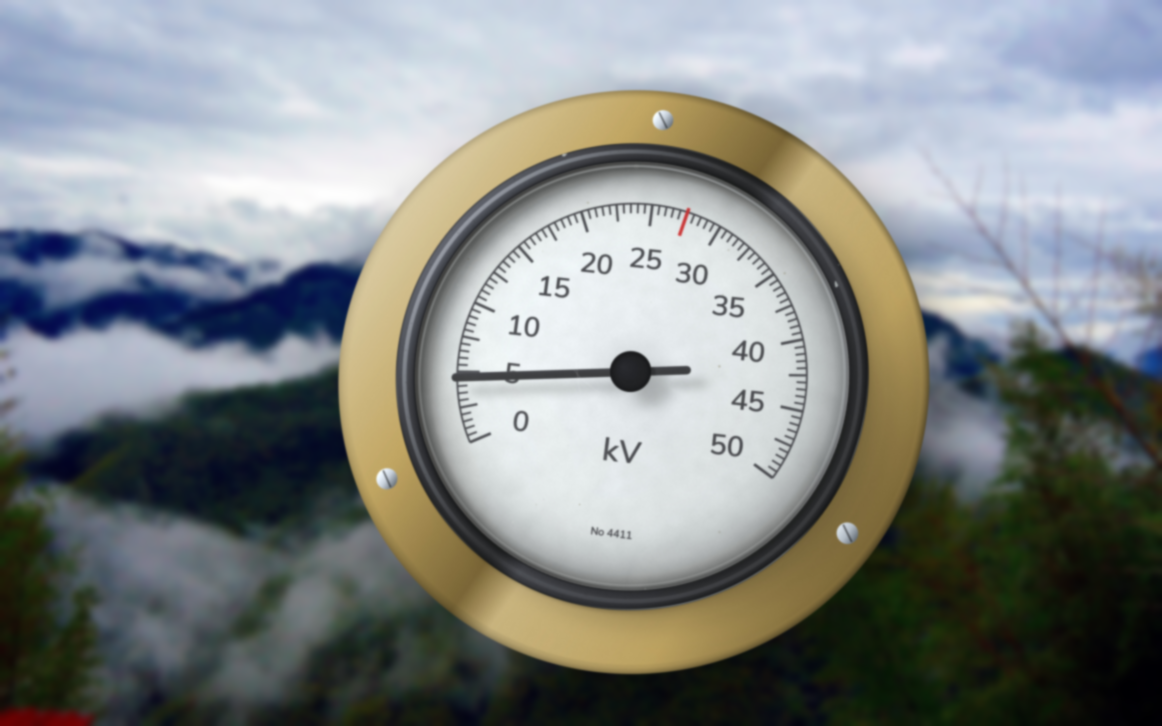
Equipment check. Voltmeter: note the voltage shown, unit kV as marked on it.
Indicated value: 4.5 kV
